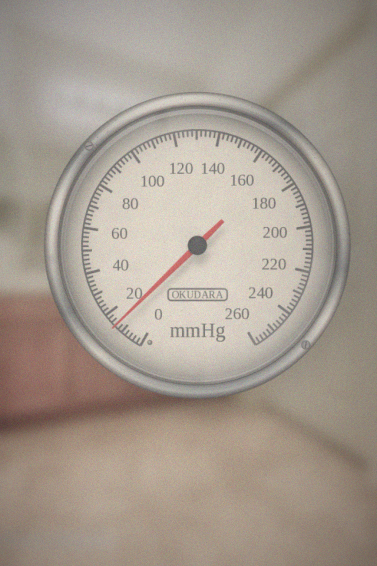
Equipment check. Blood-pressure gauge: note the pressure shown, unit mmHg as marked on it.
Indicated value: 14 mmHg
